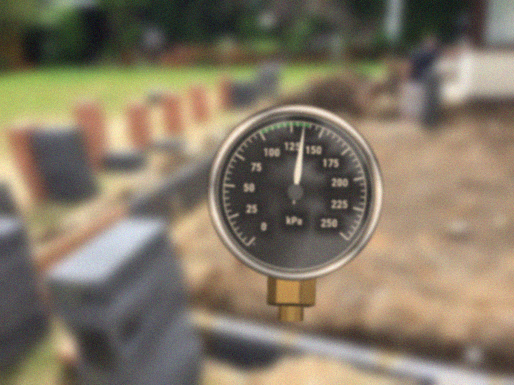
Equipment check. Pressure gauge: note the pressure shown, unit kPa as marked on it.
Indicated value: 135 kPa
